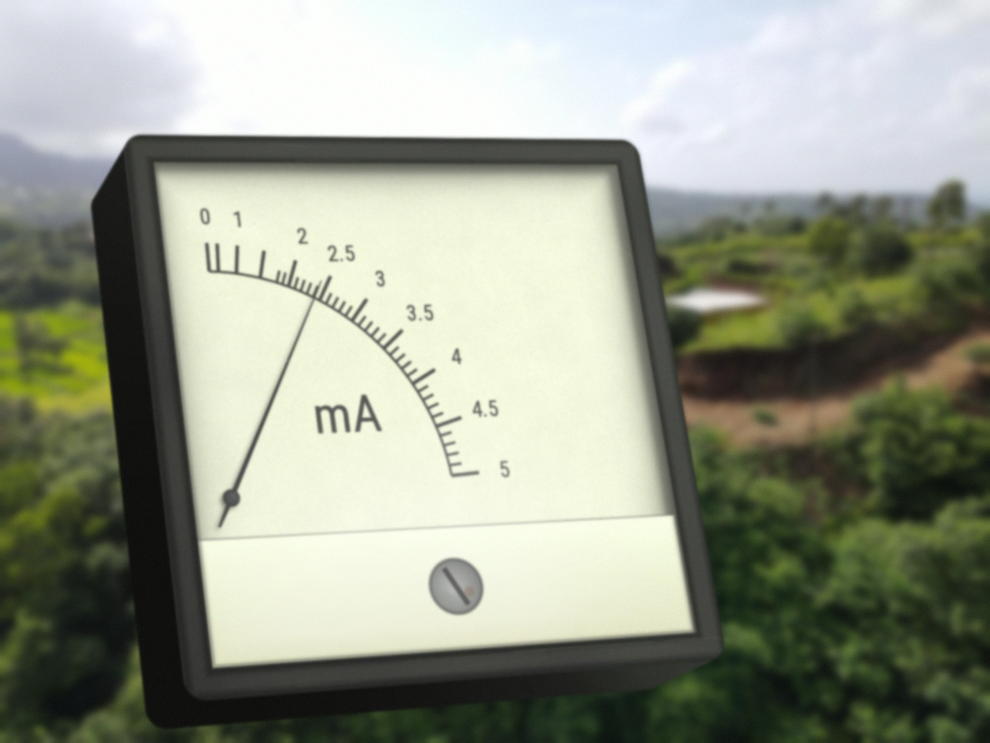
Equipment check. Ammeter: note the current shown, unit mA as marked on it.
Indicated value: 2.4 mA
